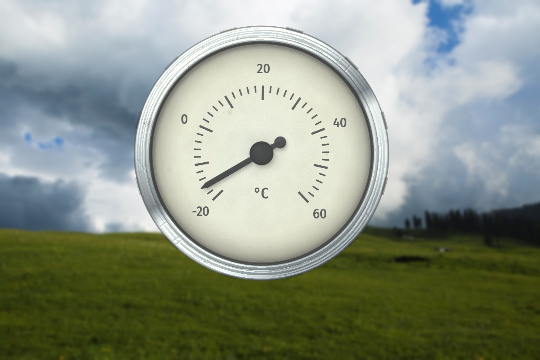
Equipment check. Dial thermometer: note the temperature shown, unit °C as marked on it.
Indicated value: -16 °C
